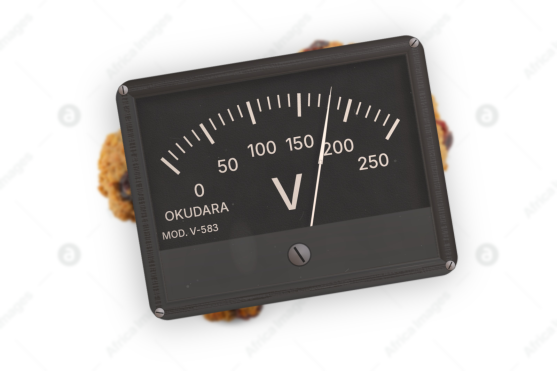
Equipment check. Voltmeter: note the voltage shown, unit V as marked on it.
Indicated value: 180 V
